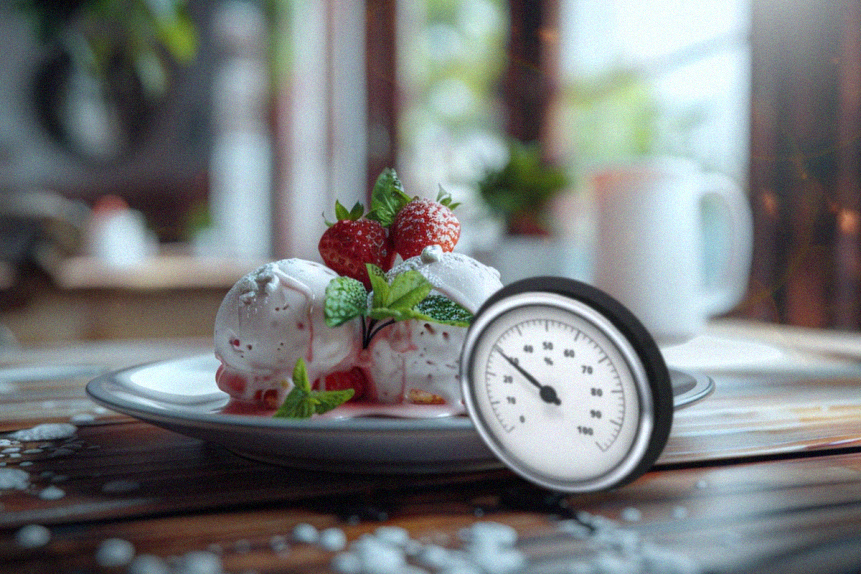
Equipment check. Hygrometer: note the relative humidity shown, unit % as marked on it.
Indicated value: 30 %
